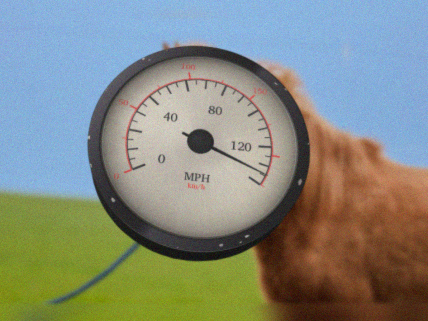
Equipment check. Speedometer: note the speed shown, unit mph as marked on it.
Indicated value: 135 mph
